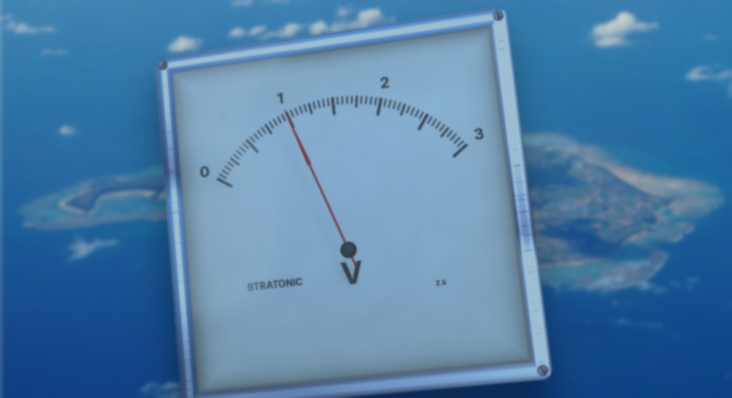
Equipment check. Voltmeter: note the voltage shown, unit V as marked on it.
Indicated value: 1 V
